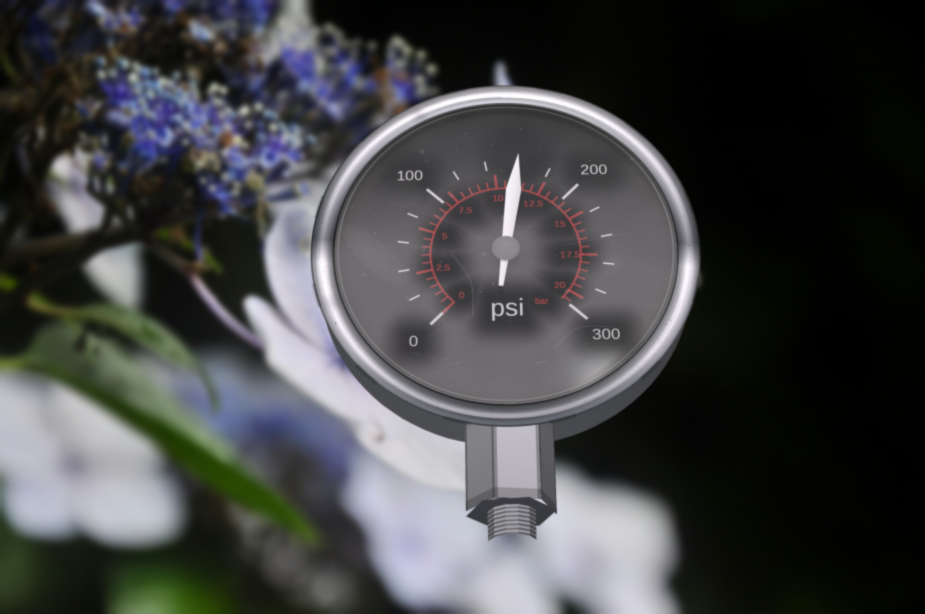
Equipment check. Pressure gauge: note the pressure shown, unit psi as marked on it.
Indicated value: 160 psi
